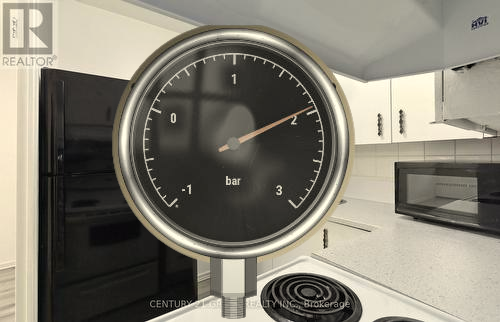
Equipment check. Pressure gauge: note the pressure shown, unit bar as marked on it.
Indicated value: 1.95 bar
